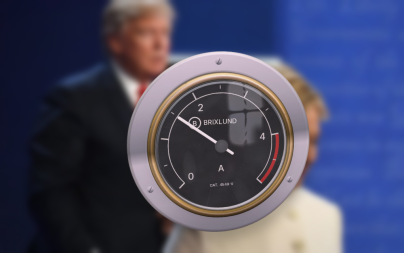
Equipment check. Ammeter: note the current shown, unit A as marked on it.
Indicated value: 1.5 A
